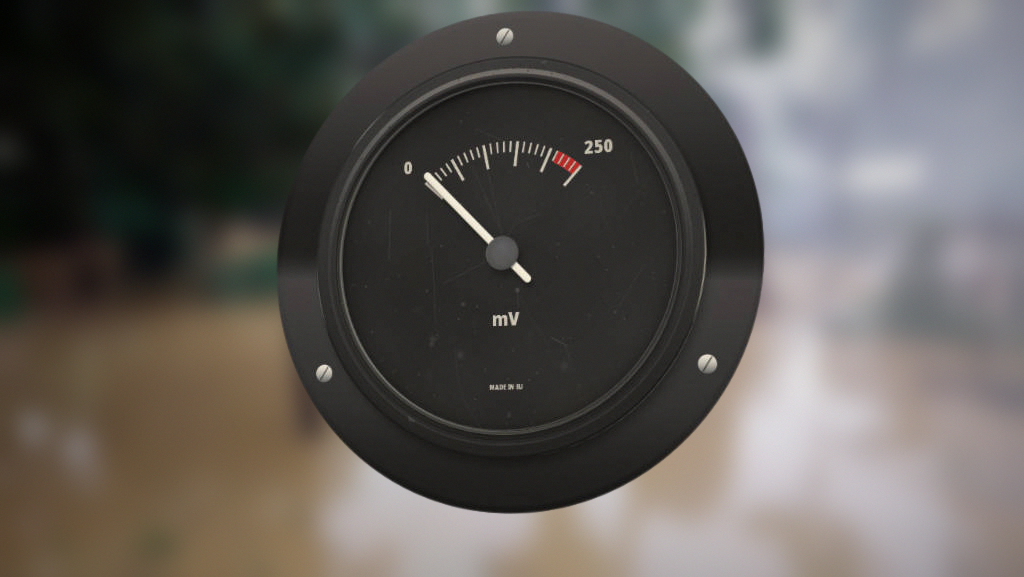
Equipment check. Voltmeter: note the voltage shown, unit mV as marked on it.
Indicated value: 10 mV
